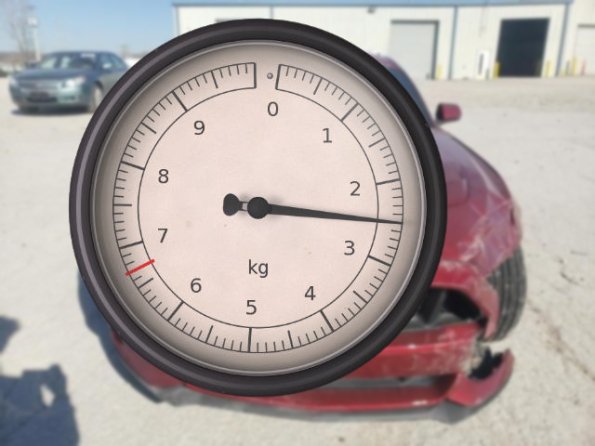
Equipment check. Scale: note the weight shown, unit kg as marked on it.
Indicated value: 2.5 kg
